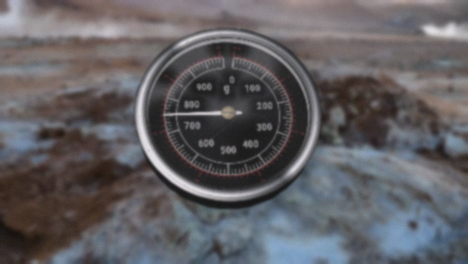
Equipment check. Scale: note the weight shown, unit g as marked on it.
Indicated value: 750 g
